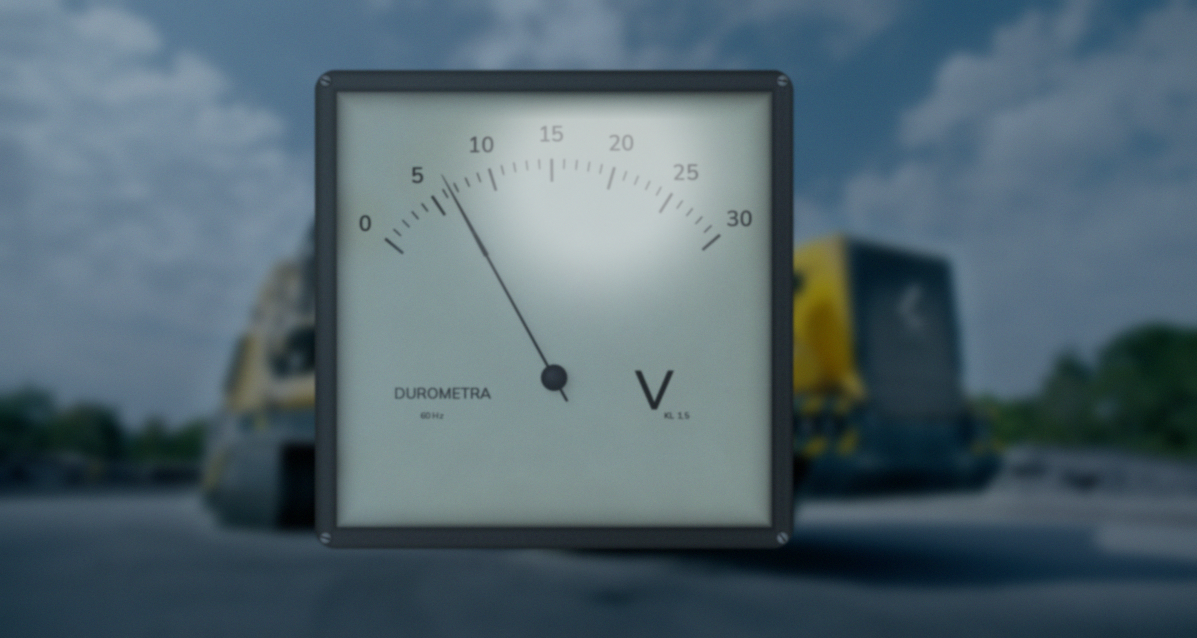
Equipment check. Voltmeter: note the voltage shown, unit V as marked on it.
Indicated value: 6.5 V
